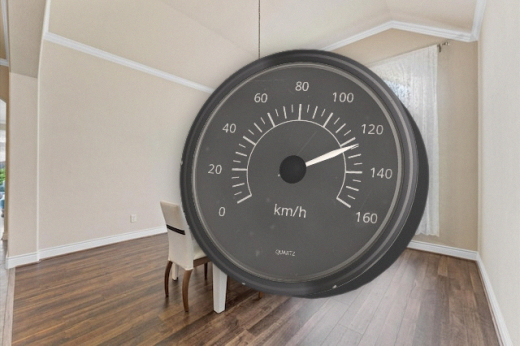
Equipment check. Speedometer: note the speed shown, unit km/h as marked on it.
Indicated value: 125 km/h
